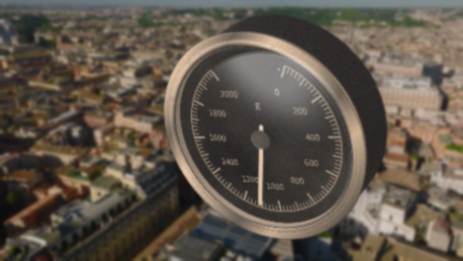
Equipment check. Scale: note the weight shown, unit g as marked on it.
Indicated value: 1100 g
